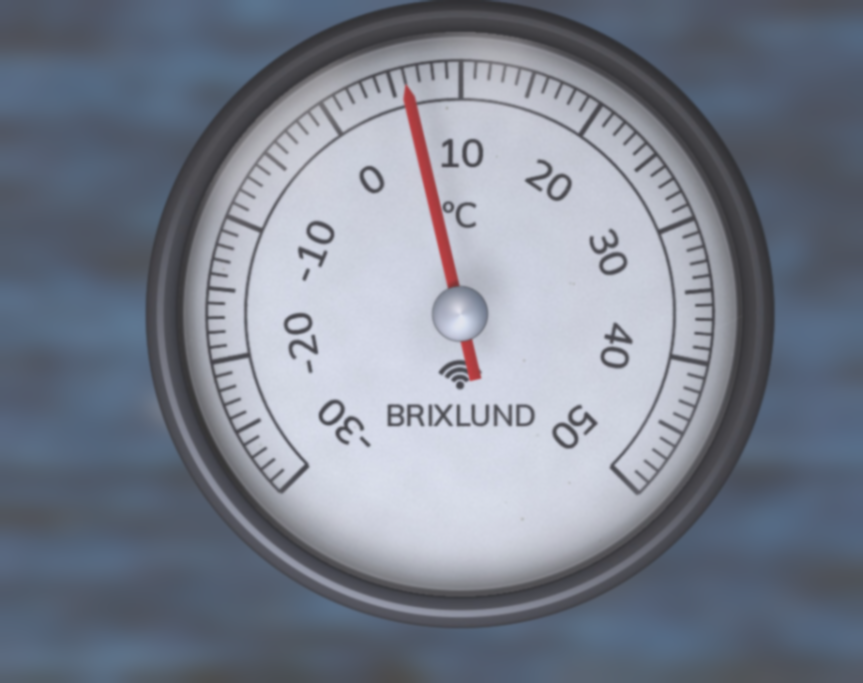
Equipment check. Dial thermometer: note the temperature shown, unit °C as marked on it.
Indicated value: 6 °C
